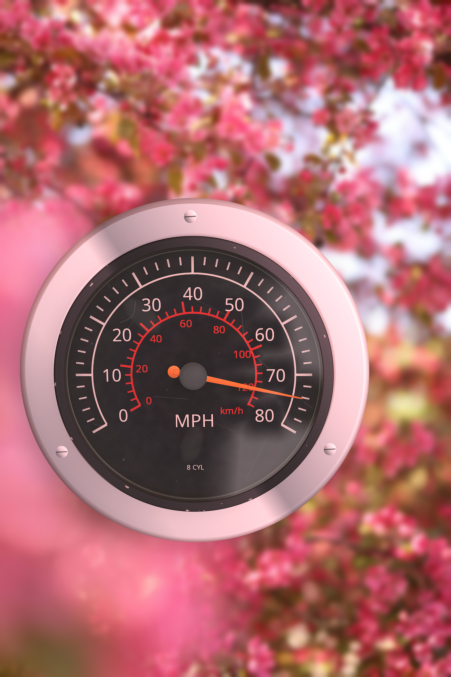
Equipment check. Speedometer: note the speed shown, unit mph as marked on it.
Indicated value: 74 mph
